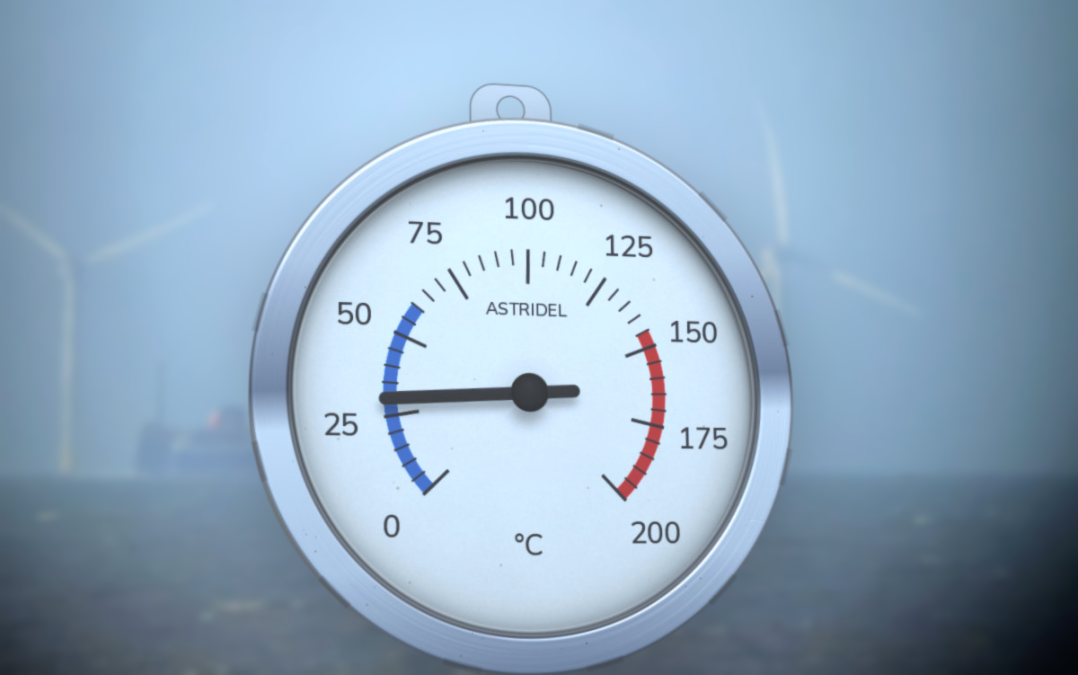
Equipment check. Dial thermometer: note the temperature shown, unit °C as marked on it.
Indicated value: 30 °C
